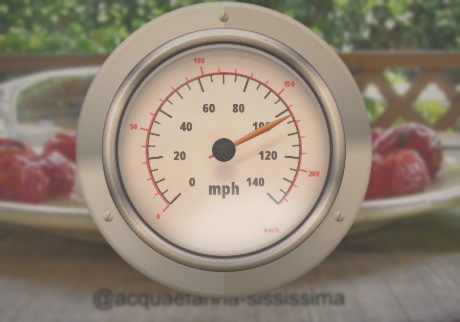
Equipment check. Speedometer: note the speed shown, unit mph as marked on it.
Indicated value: 102.5 mph
